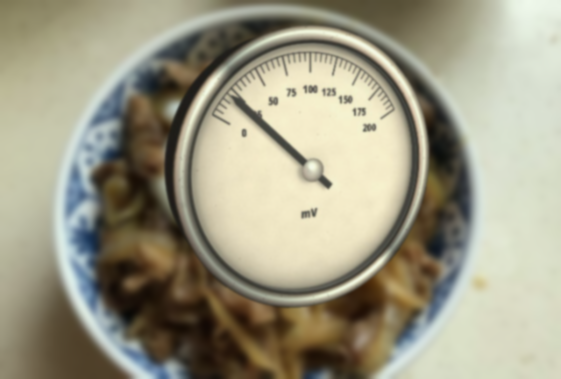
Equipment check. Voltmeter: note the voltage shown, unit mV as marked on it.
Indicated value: 20 mV
